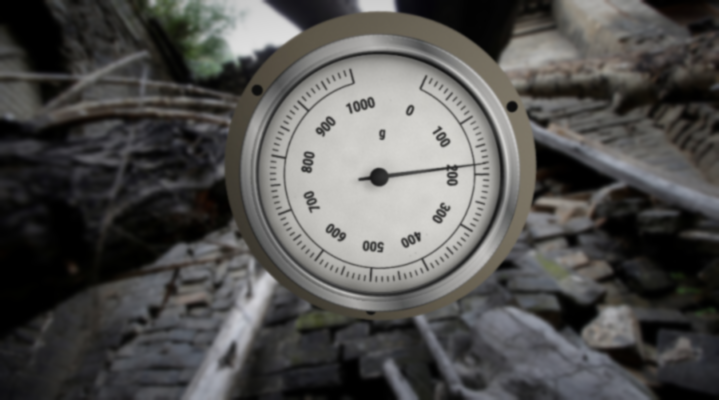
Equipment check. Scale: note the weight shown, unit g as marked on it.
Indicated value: 180 g
